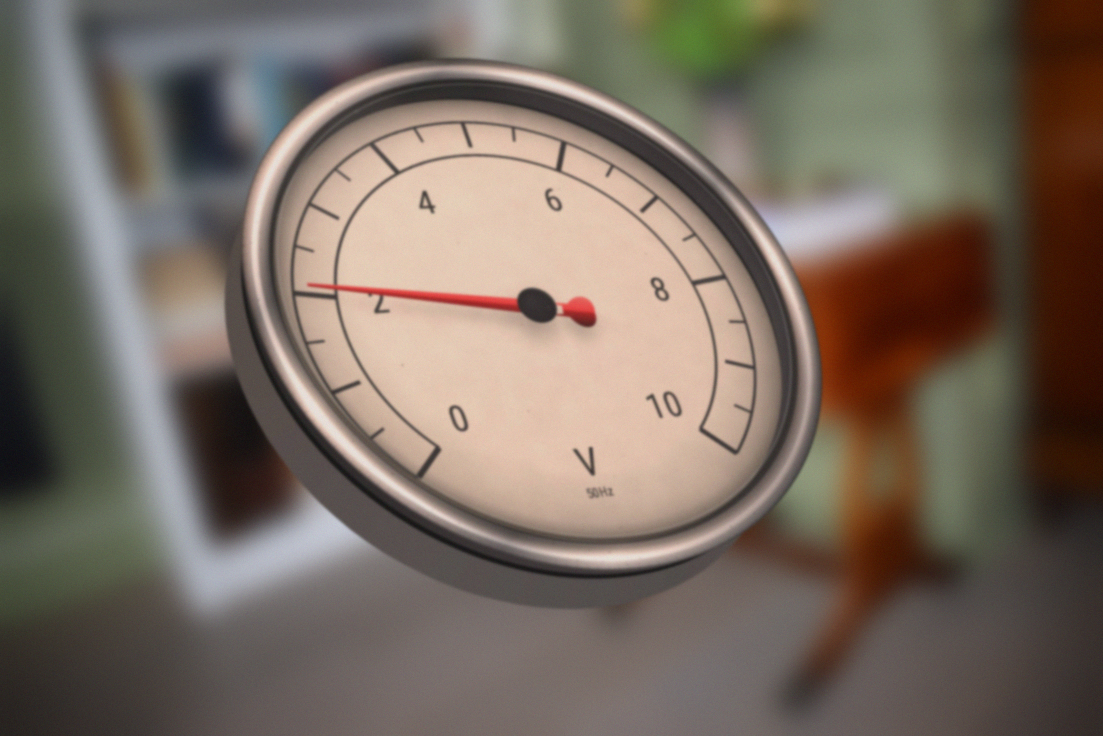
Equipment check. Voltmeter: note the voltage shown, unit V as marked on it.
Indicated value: 2 V
